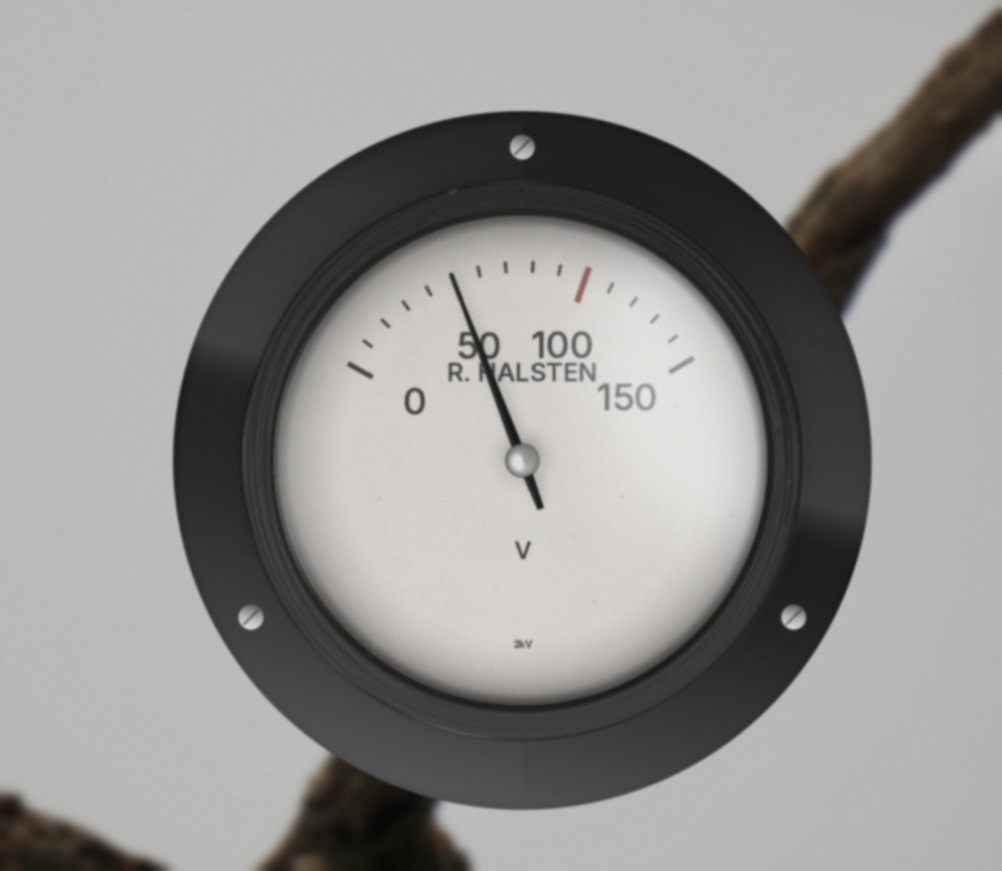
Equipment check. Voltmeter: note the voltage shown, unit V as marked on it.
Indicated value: 50 V
